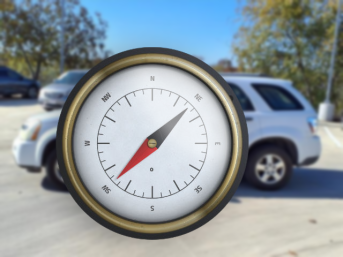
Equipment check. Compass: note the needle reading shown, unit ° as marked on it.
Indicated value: 225 °
